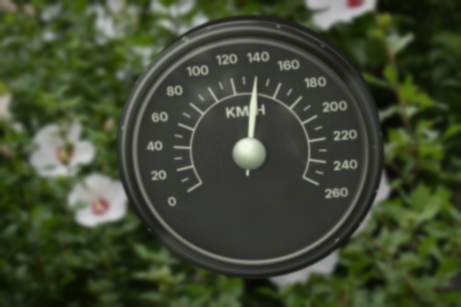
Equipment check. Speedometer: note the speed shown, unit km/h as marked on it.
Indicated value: 140 km/h
